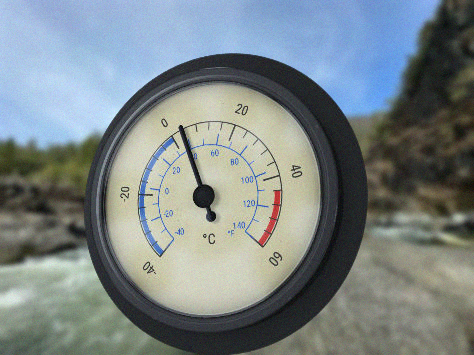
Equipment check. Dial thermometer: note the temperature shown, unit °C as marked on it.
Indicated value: 4 °C
